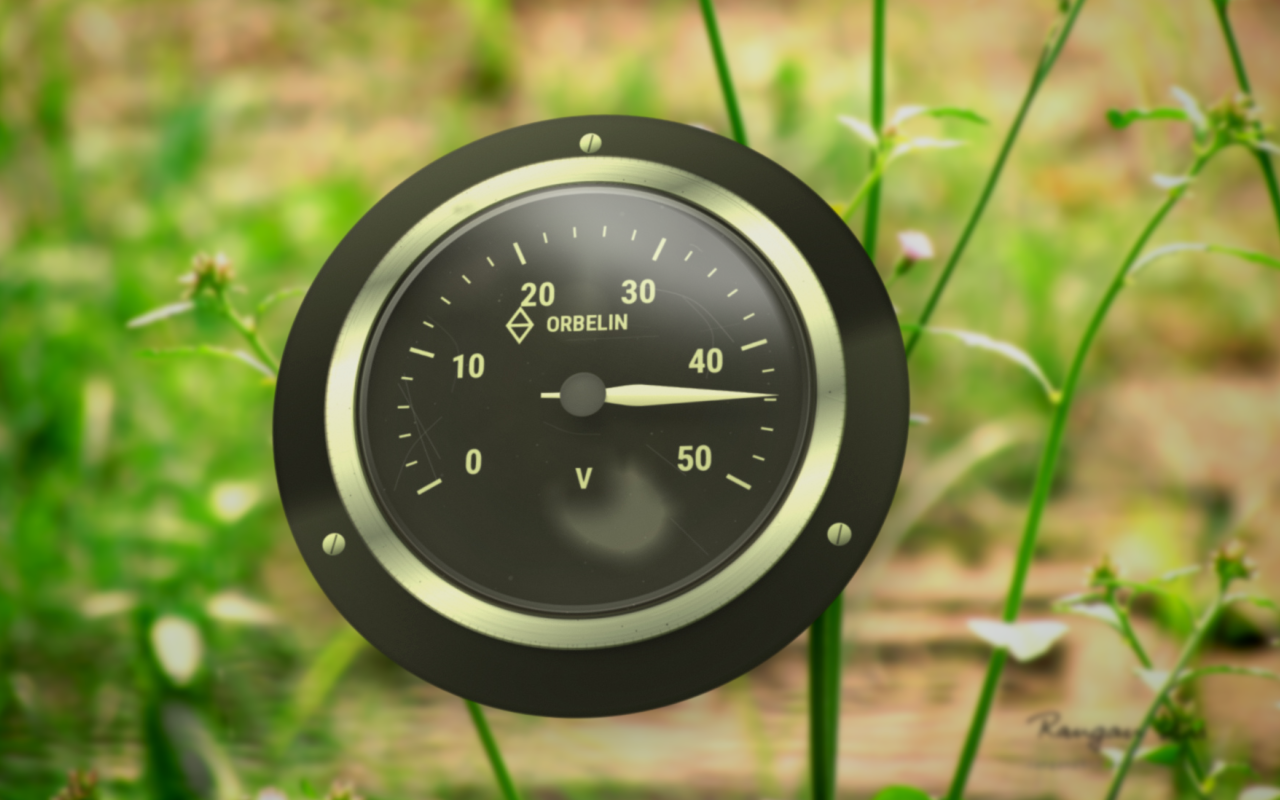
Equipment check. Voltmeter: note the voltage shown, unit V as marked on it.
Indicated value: 44 V
